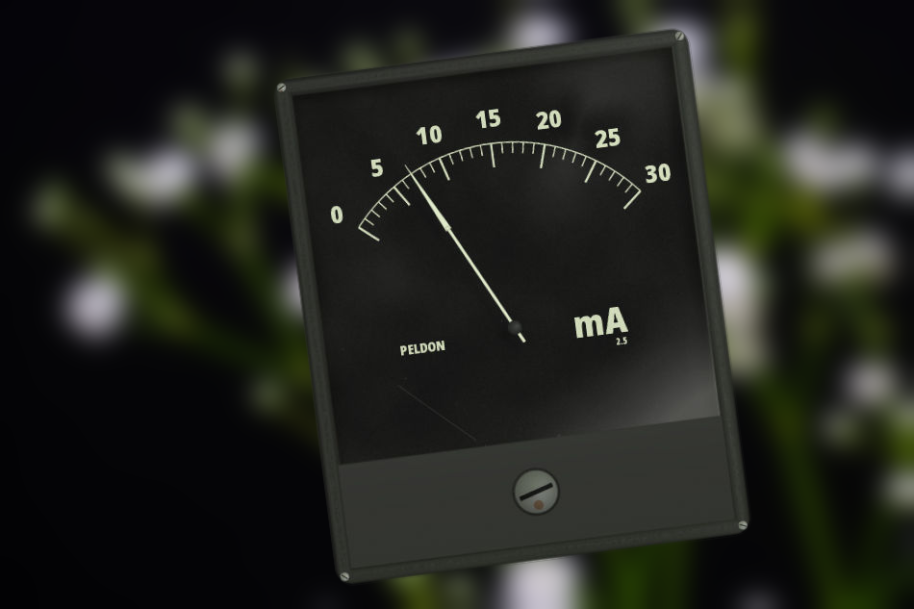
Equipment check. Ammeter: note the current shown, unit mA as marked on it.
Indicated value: 7 mA
